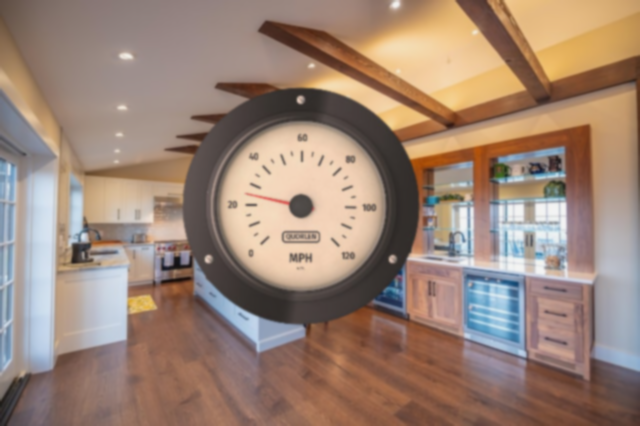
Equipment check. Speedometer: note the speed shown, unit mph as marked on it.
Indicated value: 25 mph
